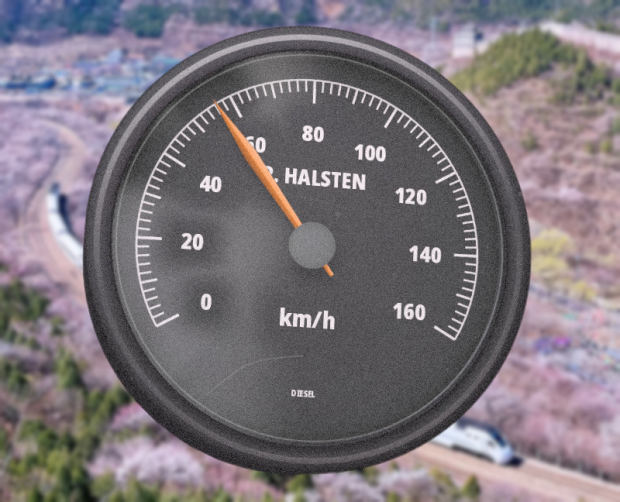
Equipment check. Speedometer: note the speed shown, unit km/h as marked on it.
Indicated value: 56 km/h
